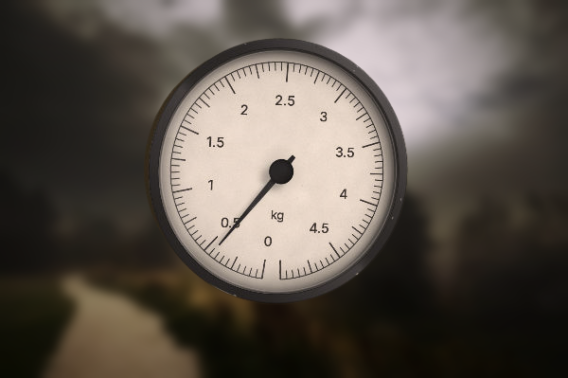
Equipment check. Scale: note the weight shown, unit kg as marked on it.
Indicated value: 0.45 kg
